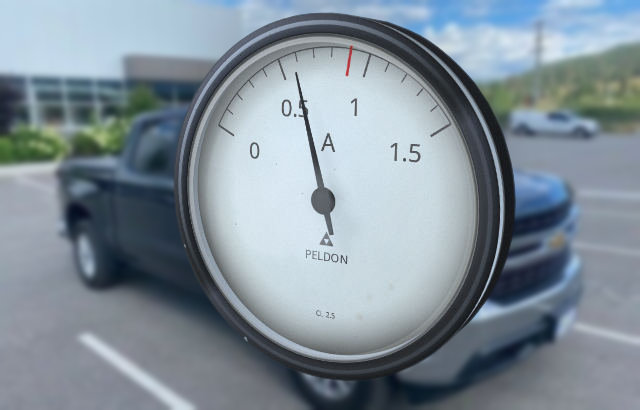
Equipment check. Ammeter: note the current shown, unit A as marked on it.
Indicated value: 0.6 A
